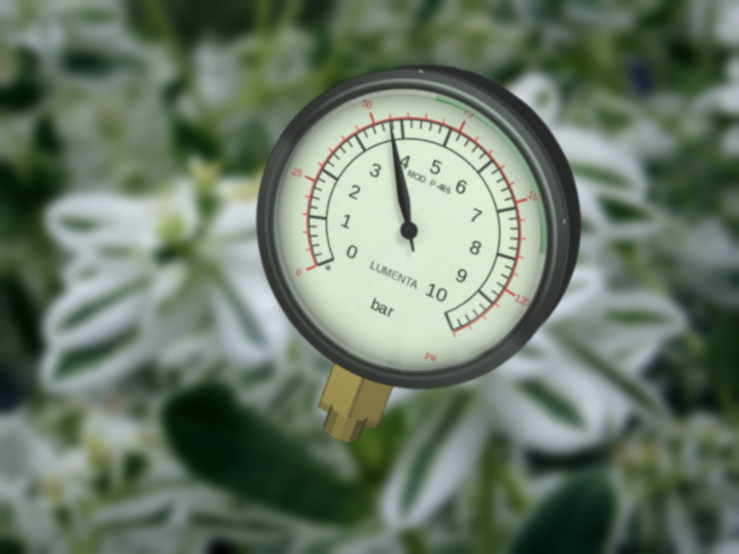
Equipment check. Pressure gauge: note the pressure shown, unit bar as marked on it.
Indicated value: 3.8 bar
